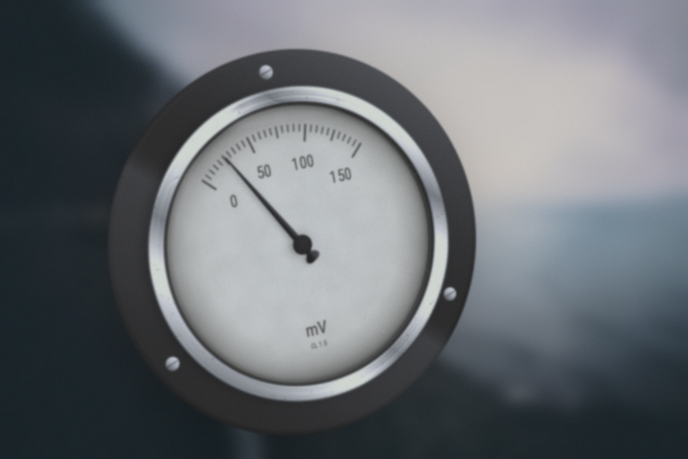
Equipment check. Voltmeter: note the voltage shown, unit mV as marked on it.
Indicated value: 25 mV
